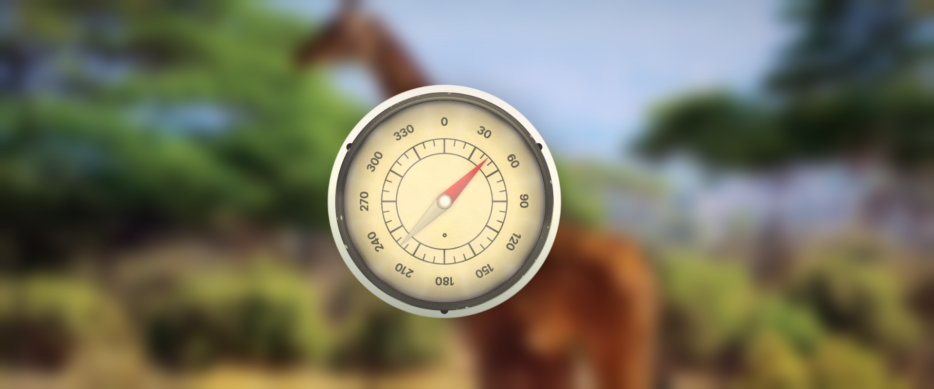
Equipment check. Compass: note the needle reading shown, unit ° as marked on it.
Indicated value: 45 °
